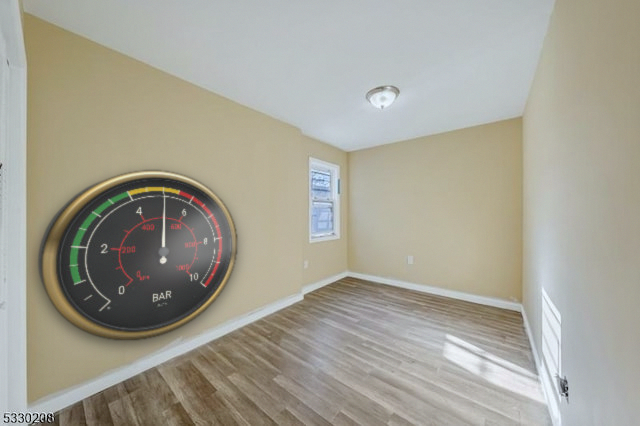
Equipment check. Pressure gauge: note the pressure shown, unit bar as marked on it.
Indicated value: 5 bar
